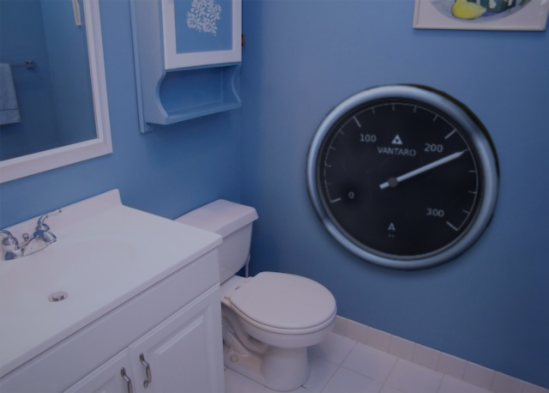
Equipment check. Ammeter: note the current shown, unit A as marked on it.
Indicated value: 220 A
